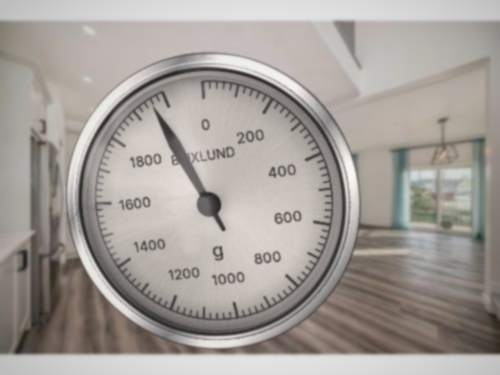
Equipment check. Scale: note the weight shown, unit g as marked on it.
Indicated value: 1960 g
